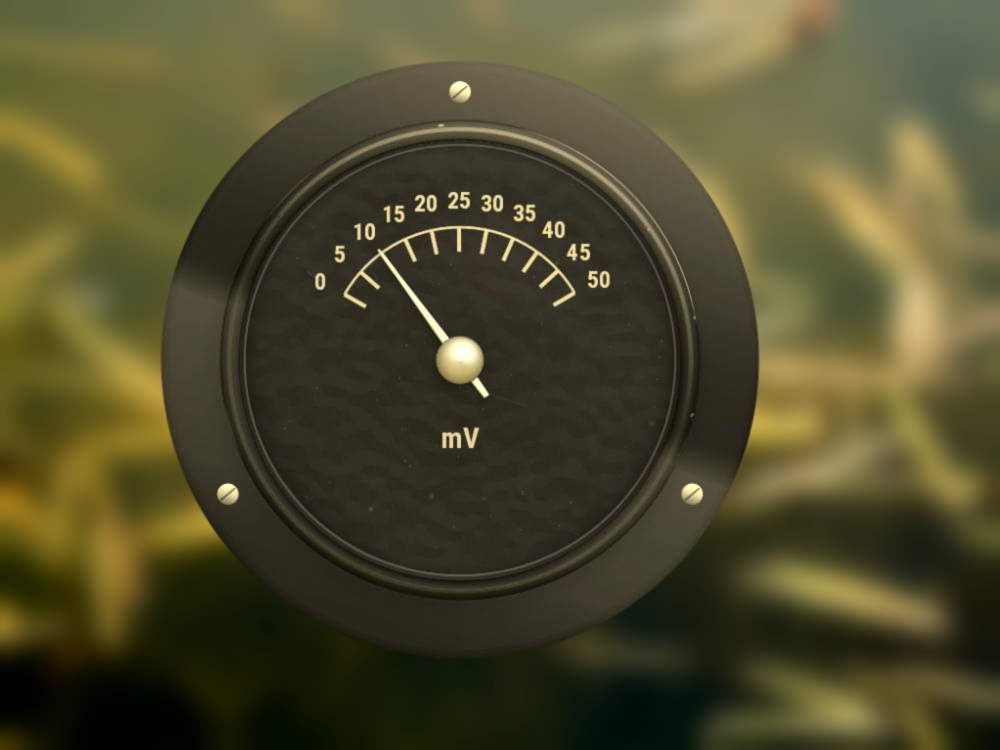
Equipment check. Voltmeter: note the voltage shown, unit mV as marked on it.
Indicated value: 10 mV
